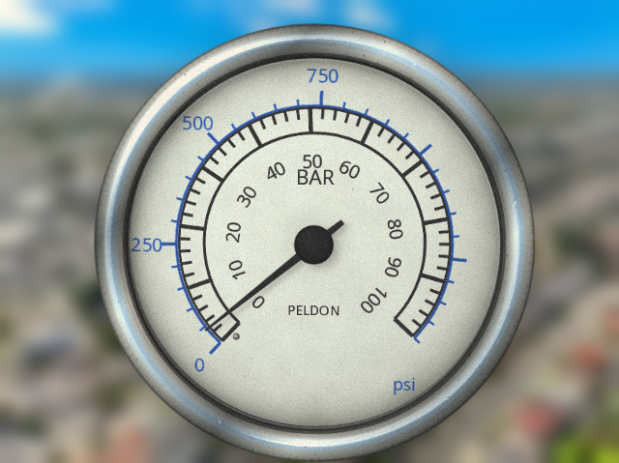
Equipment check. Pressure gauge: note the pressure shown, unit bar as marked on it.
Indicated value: 3 bar
